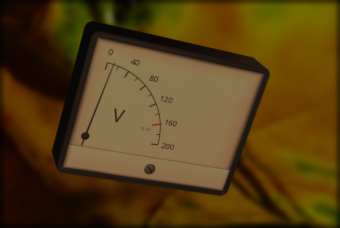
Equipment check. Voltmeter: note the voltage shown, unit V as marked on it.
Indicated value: 10 V
